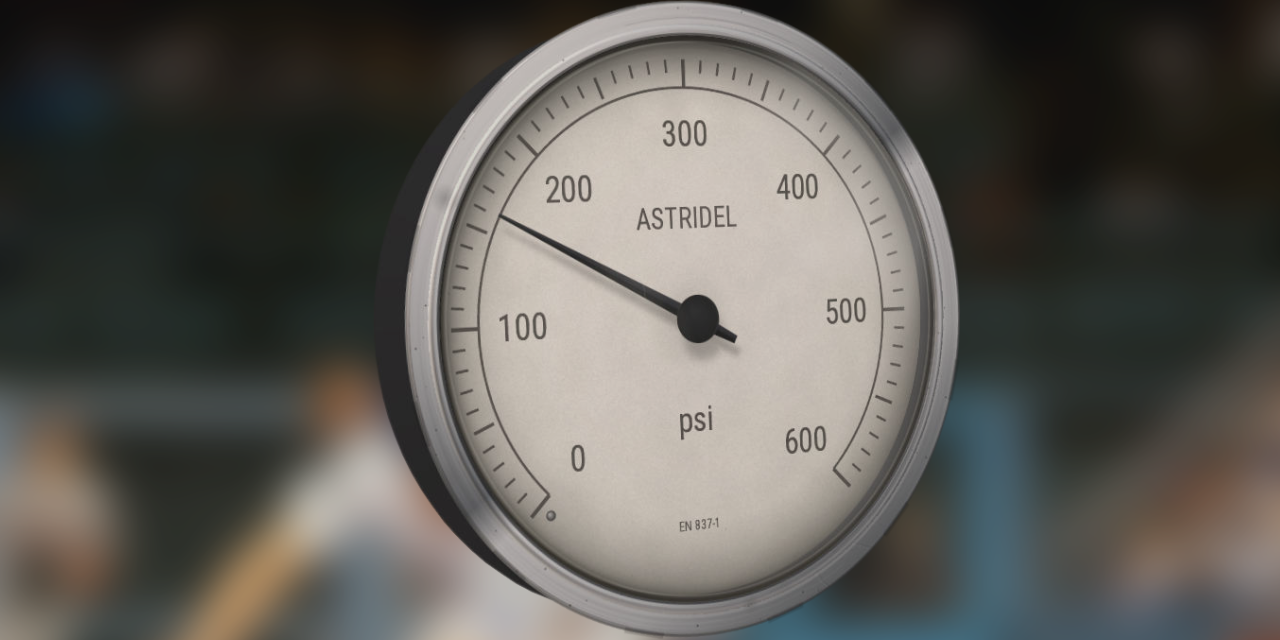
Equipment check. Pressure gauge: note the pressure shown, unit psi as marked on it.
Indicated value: 160 psi
